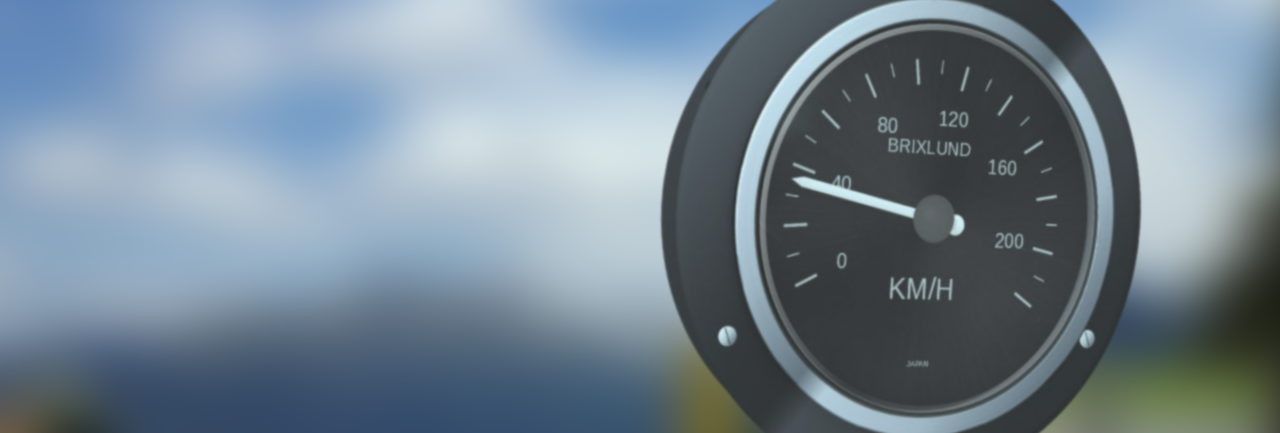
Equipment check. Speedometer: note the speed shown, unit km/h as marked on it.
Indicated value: 35 km/h
